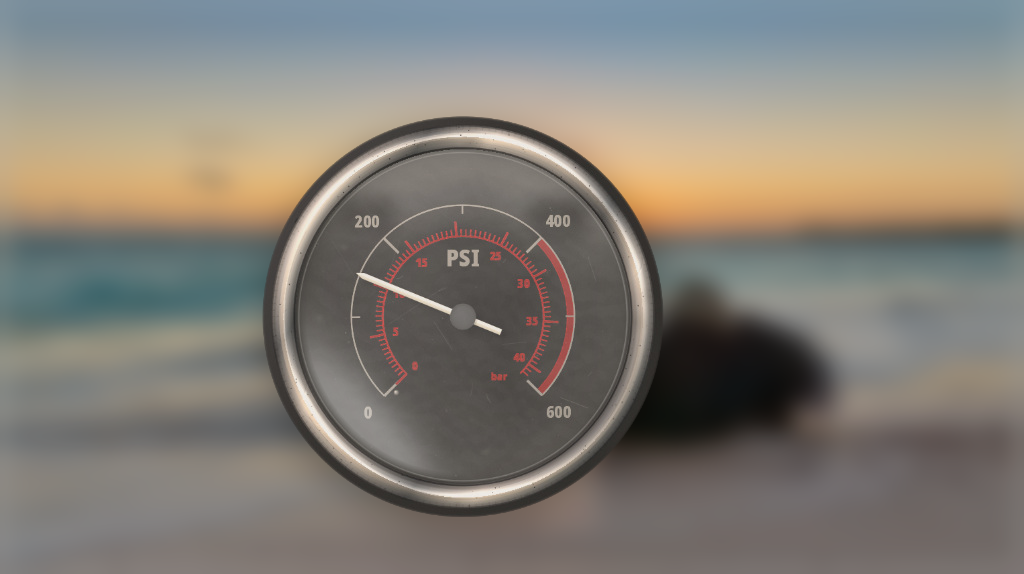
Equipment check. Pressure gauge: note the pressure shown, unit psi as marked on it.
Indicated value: 150 psi
